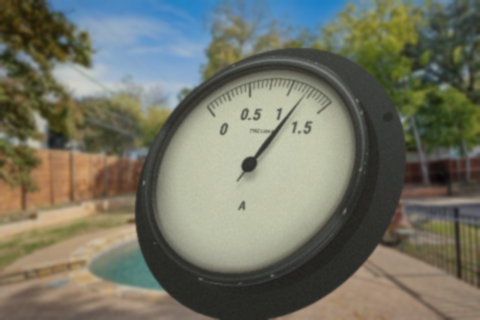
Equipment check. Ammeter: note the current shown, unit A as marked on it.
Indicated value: 1.25 A
